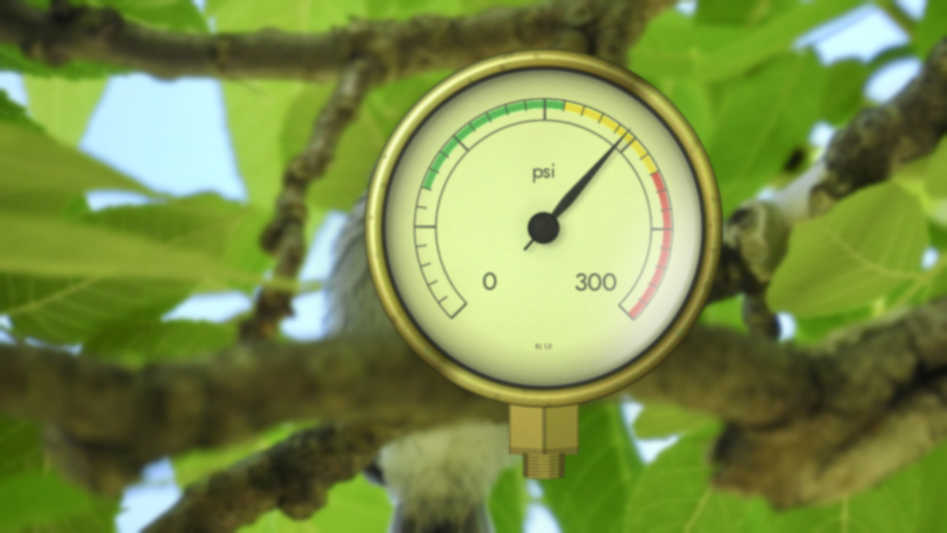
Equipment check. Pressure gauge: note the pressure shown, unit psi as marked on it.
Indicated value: 195 psi
